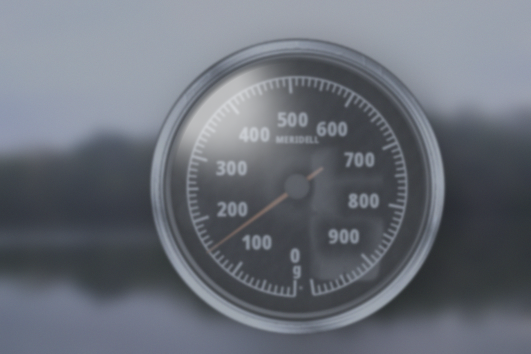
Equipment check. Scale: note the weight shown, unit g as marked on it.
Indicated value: 150 g
